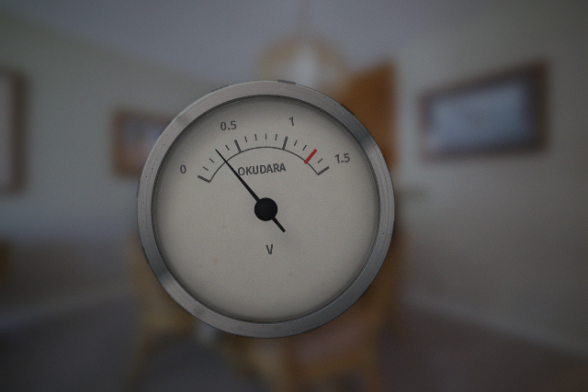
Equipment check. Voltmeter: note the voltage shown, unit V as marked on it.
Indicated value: 0.3 V
